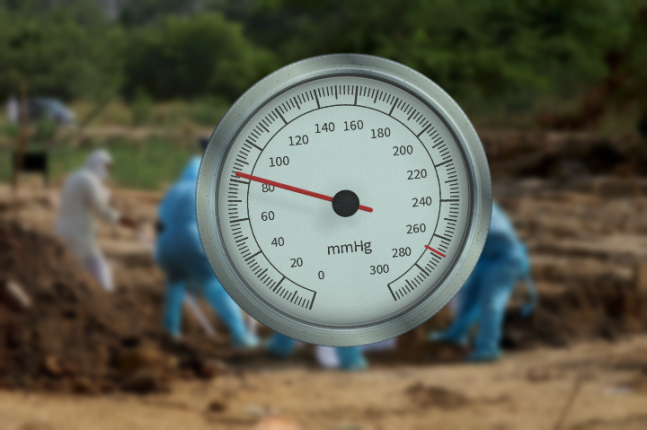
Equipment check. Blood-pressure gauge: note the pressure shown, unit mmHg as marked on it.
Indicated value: 84 mmHg
